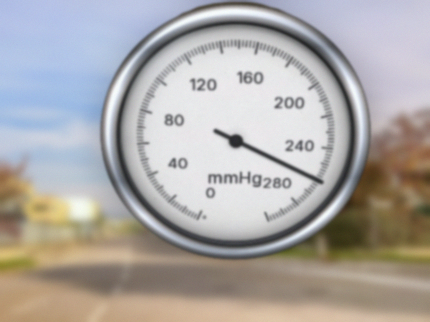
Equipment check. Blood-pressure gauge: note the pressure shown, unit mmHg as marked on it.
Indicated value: 260 mmHg
